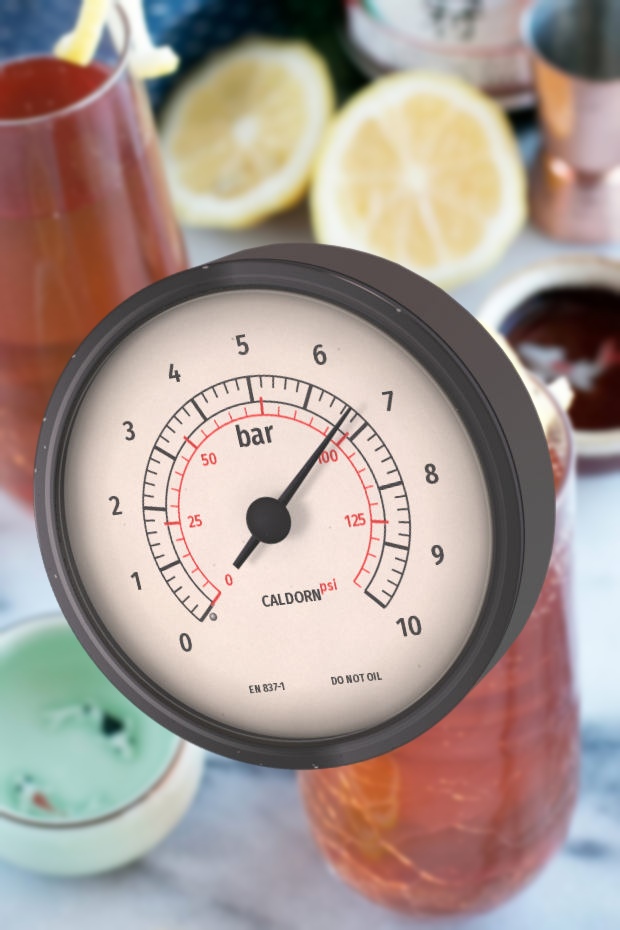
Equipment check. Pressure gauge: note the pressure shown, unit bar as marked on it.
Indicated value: 6.7 bar
